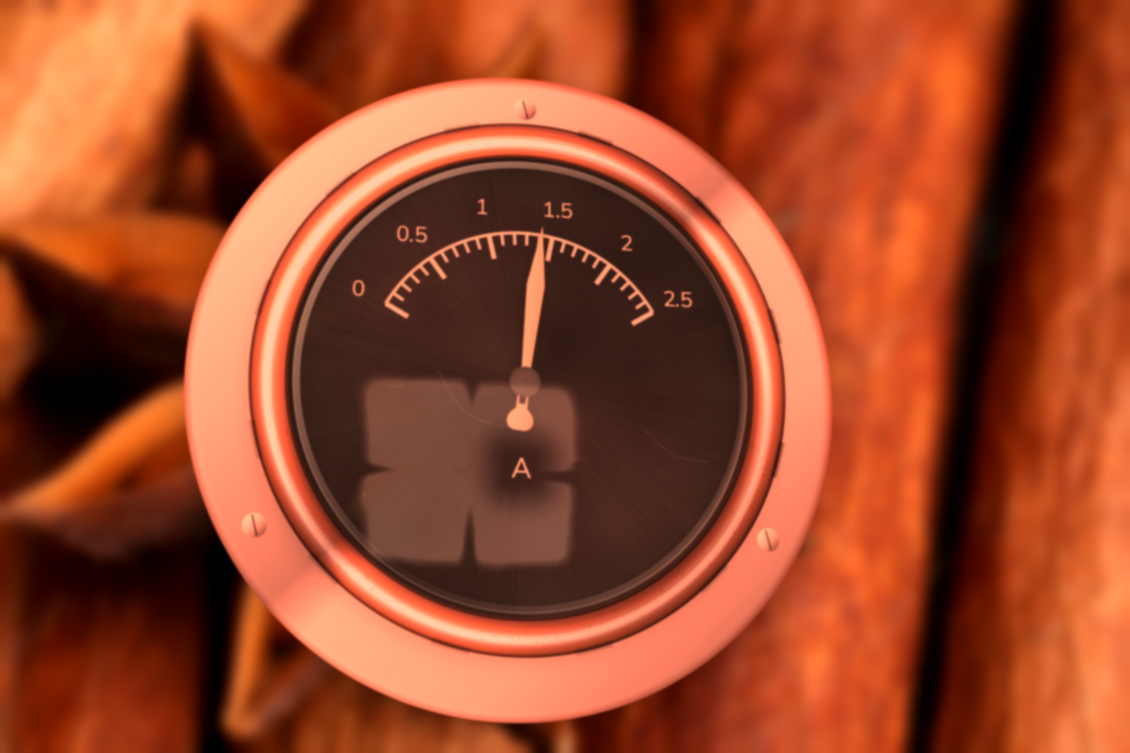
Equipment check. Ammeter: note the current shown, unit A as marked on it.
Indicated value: 1.4 A
